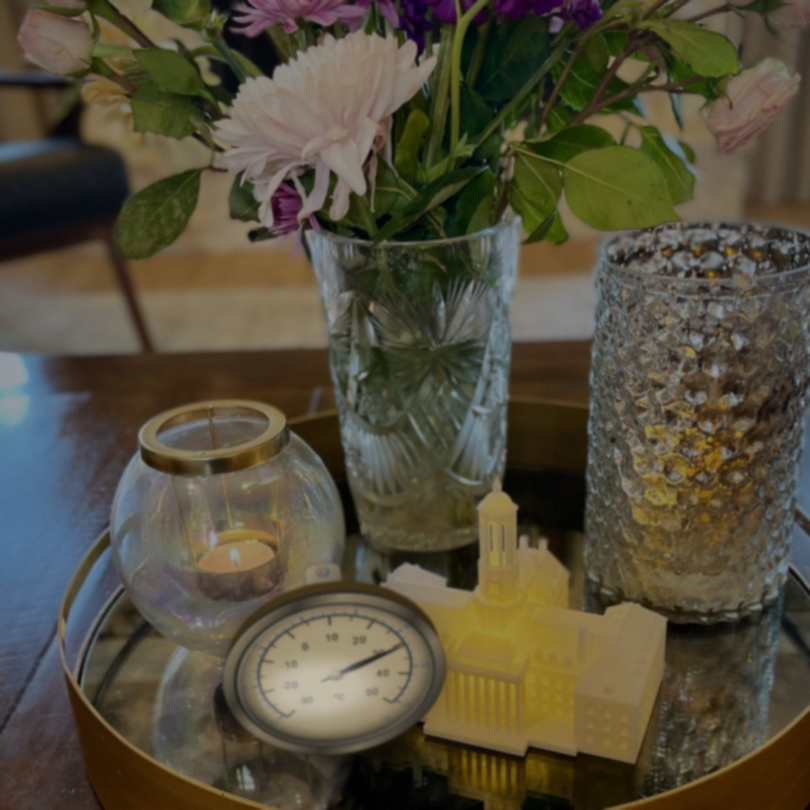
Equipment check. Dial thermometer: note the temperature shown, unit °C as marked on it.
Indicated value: 30 °C
